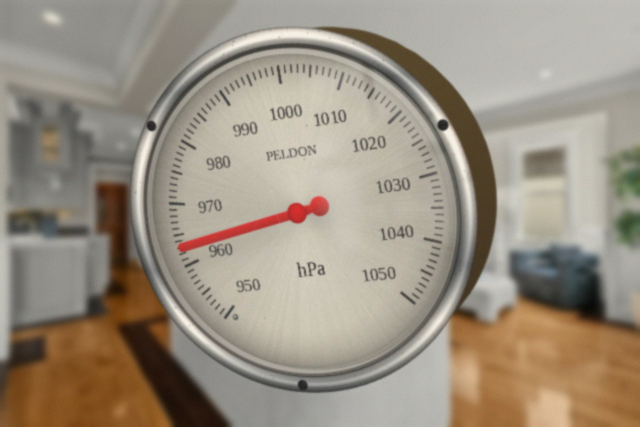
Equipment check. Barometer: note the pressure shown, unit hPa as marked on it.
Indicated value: 963 hPa
